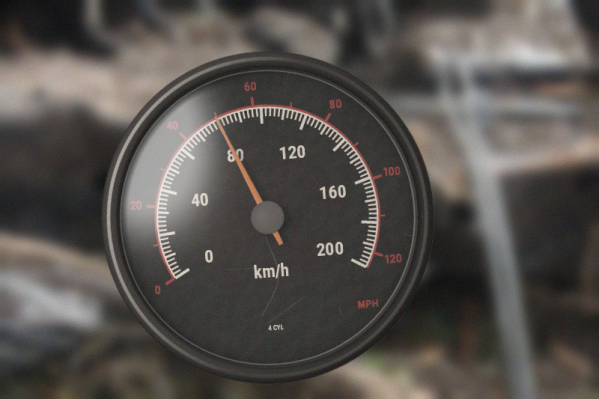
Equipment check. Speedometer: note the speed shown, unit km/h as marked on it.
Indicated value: 80 km/h
